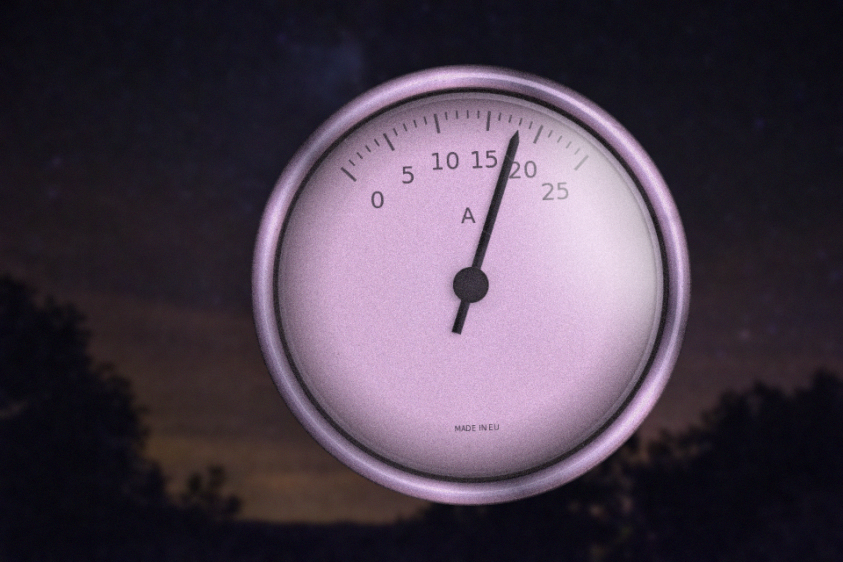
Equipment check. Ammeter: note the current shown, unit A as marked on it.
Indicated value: 18 A
